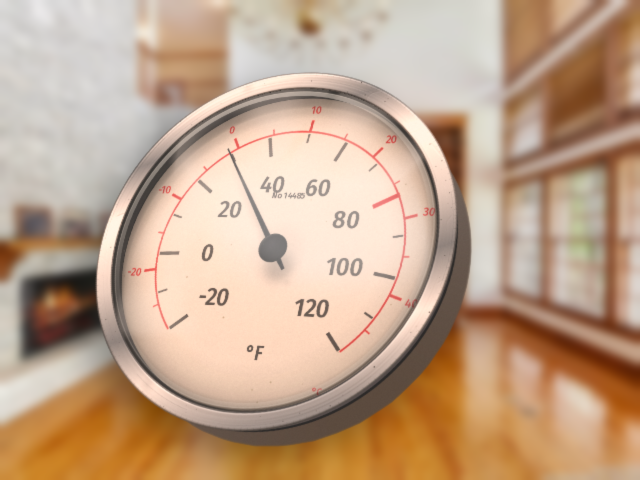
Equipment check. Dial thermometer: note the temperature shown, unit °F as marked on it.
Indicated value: 30 °F
